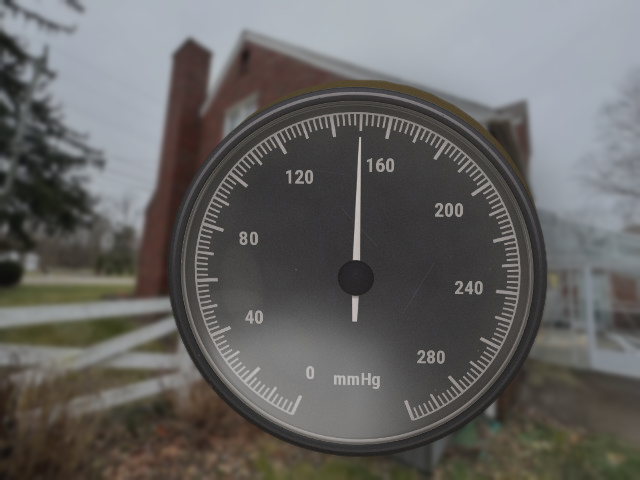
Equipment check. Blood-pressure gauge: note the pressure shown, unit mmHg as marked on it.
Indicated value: 150 mmHg
